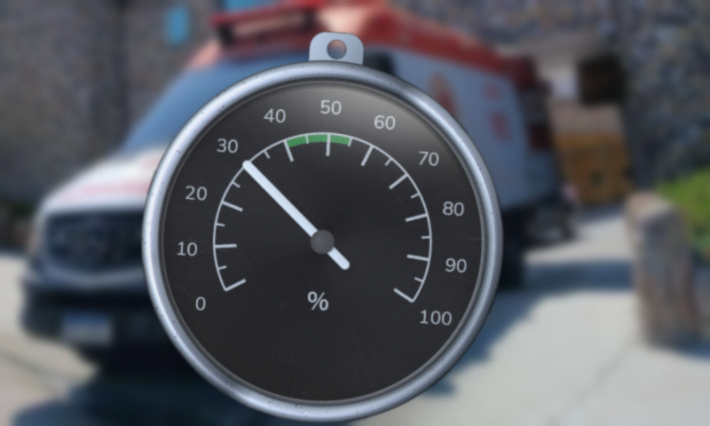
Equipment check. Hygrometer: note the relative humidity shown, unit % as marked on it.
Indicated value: 30 %
